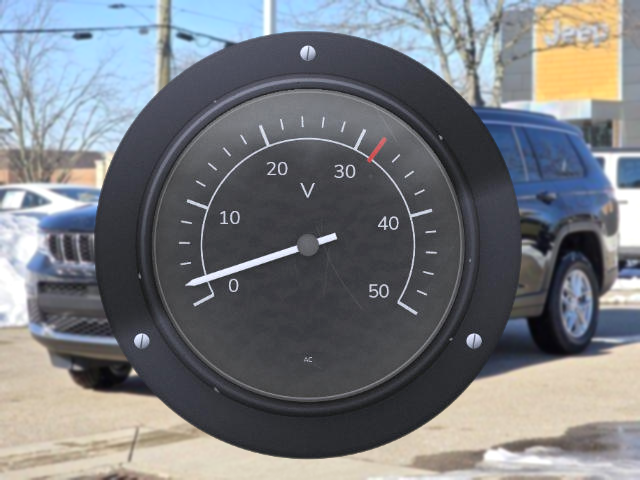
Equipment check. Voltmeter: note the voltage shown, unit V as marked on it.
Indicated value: 2 V
